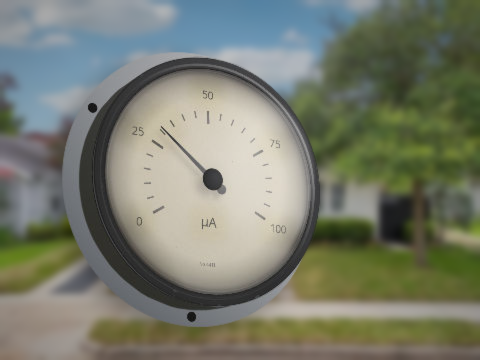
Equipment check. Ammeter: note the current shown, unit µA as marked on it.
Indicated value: 30 µA
